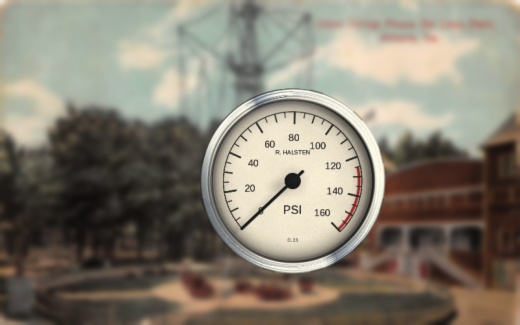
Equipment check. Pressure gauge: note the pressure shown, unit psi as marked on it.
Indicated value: 0 psi
